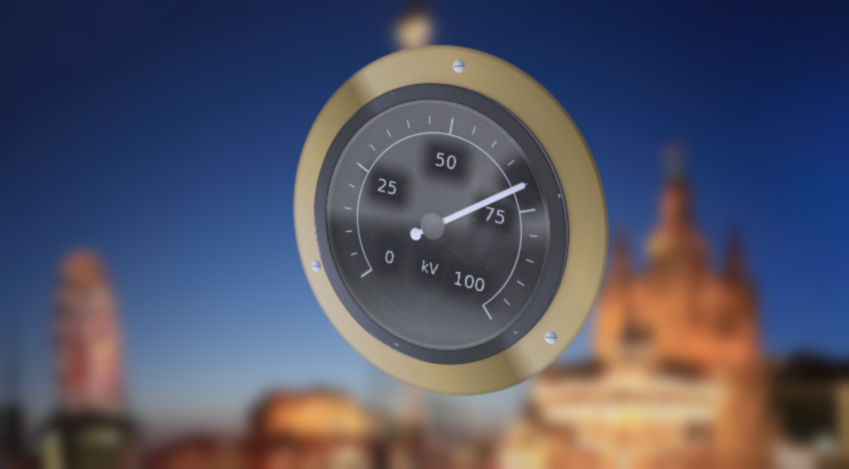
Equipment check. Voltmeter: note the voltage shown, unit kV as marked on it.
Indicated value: 70 kV
